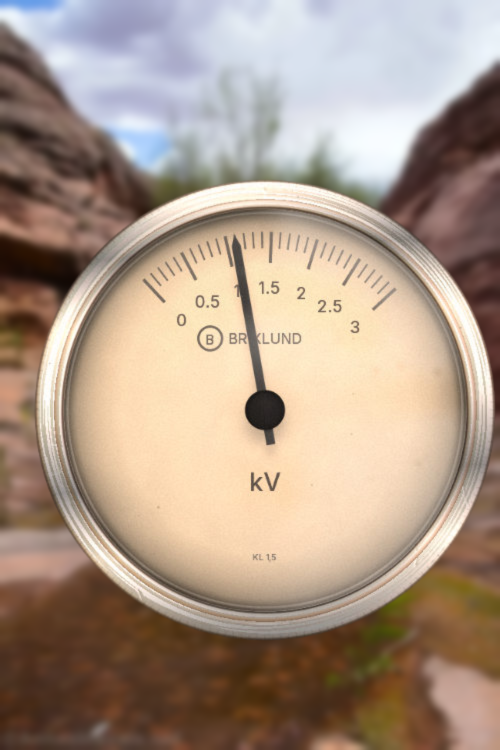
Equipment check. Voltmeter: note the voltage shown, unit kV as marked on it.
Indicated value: 1.1 kV
